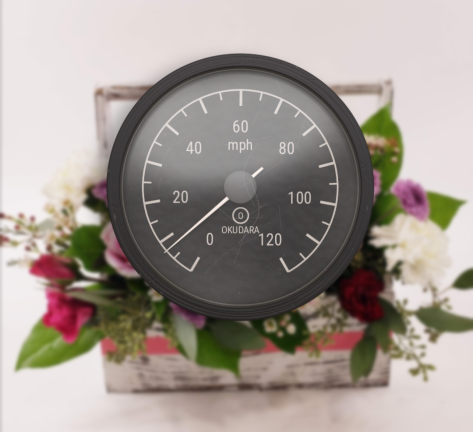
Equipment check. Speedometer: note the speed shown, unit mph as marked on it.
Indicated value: 7.5 mph
